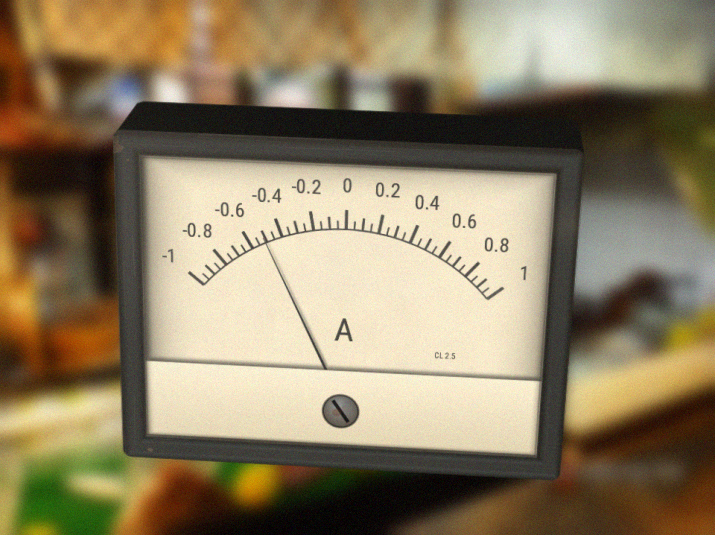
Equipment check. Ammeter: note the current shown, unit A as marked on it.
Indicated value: -0.5 A
